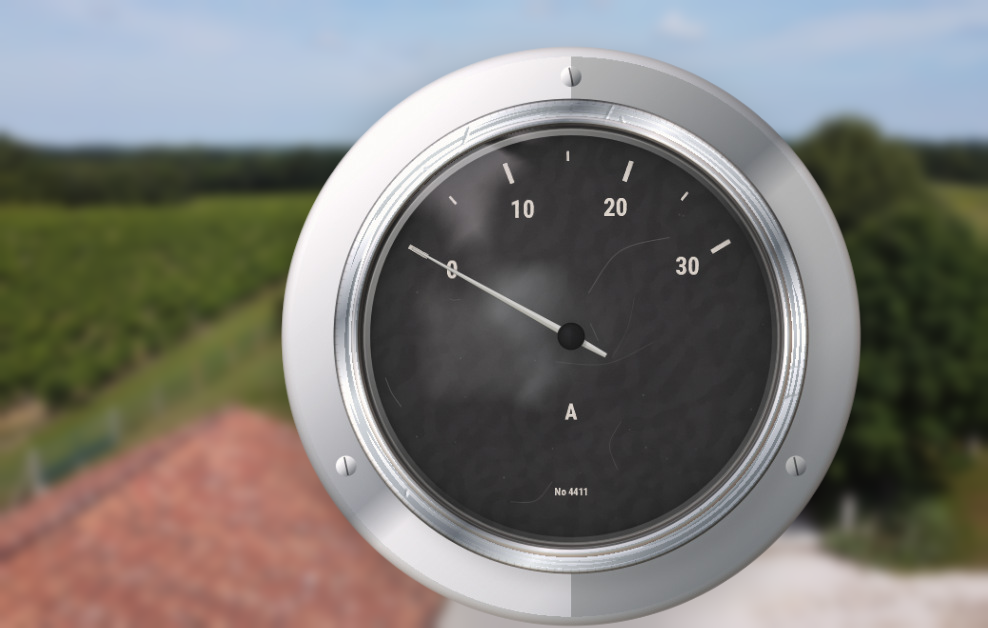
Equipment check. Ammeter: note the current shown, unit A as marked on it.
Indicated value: 0 A
